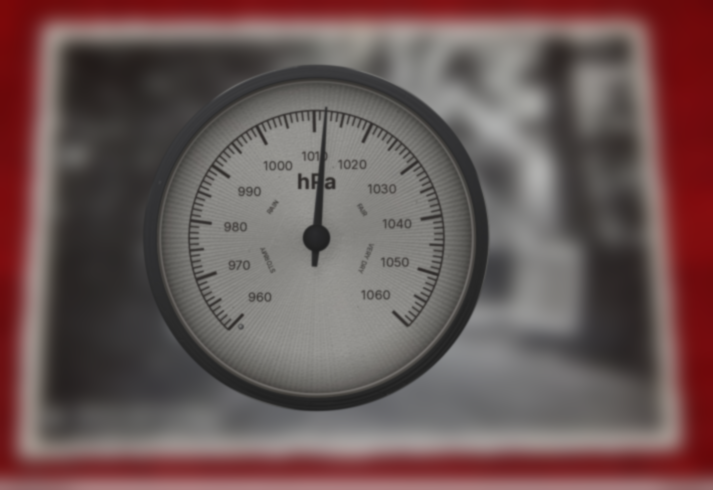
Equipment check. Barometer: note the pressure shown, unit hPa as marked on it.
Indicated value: 1012 hPa
